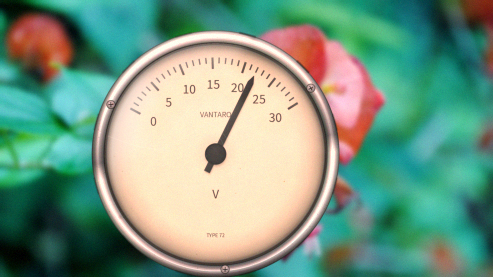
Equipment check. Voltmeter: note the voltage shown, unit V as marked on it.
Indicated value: 22 V
